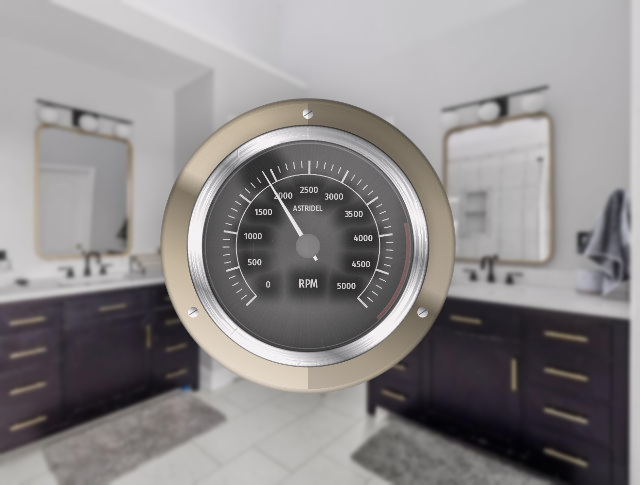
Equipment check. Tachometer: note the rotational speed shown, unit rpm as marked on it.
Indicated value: 1900 rpm
